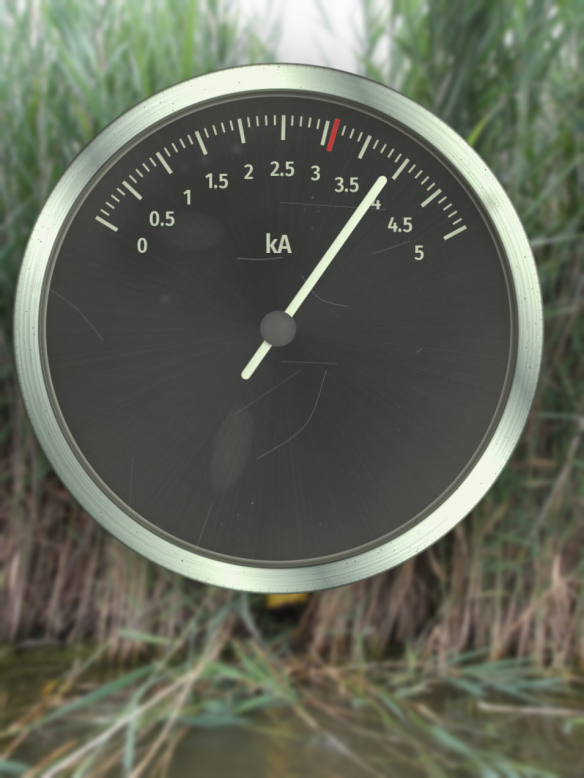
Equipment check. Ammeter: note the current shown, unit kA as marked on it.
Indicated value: 3.9 kA
